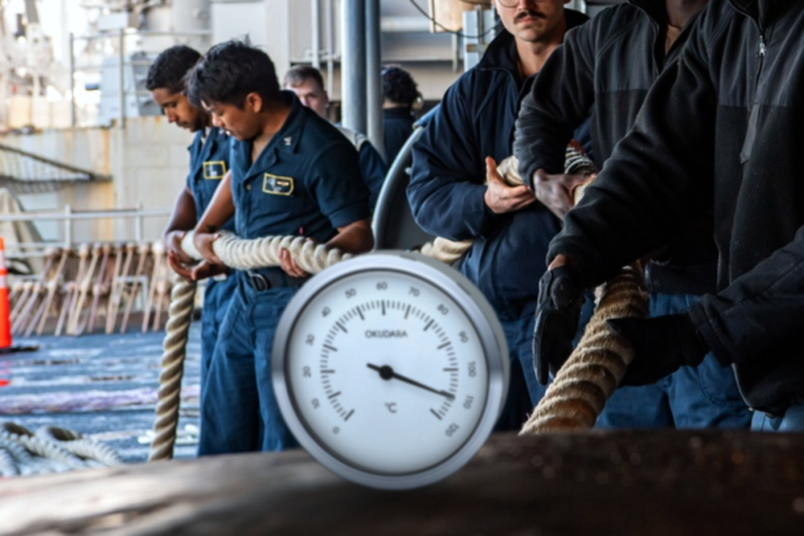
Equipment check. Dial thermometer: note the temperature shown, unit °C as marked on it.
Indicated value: 110 °C
